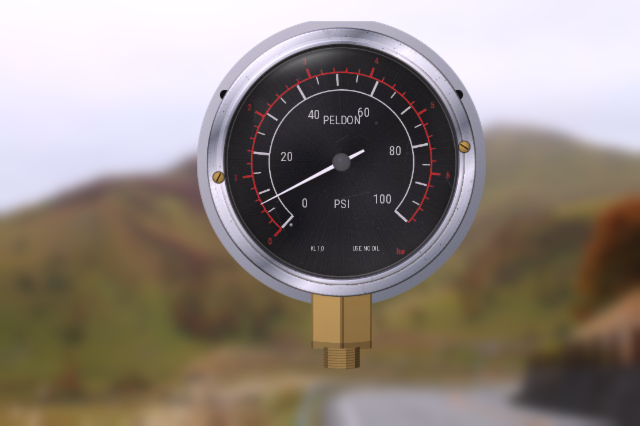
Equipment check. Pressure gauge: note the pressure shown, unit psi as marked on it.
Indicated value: 7.5 psi
